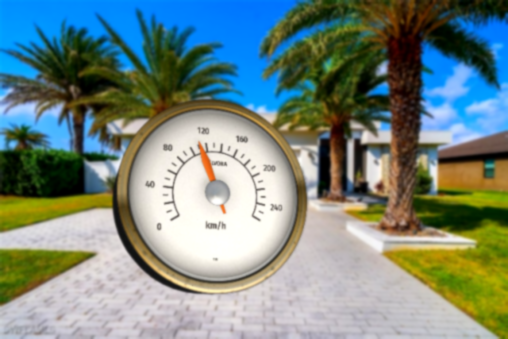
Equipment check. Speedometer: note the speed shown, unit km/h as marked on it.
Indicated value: 110 km/h
